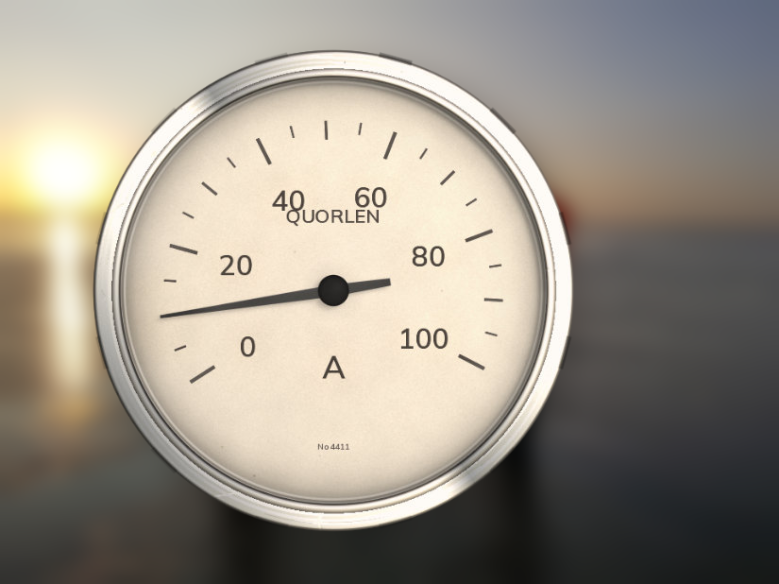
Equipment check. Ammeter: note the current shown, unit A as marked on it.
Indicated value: 10 A
